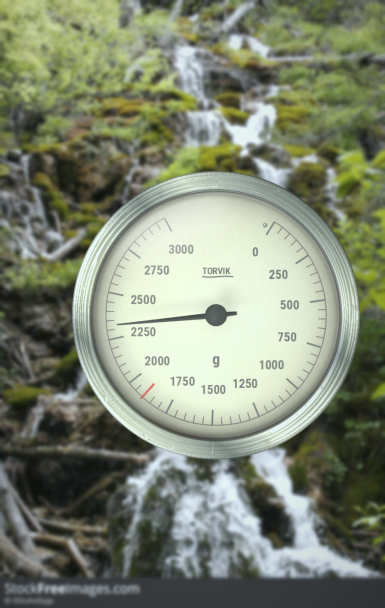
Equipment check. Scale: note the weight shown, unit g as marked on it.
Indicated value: 2325 g
